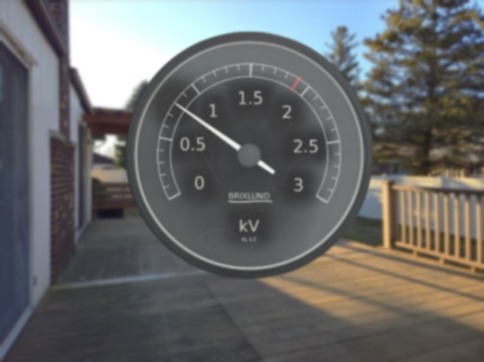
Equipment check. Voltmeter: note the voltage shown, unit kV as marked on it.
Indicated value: 0.8 kV
